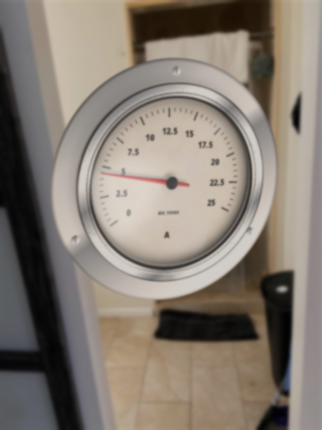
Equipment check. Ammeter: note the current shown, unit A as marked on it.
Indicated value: 4.5 A
